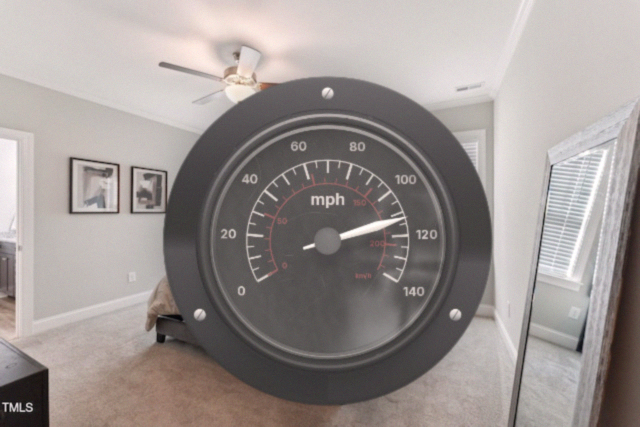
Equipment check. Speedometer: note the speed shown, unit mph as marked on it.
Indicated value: 112.5 mph
